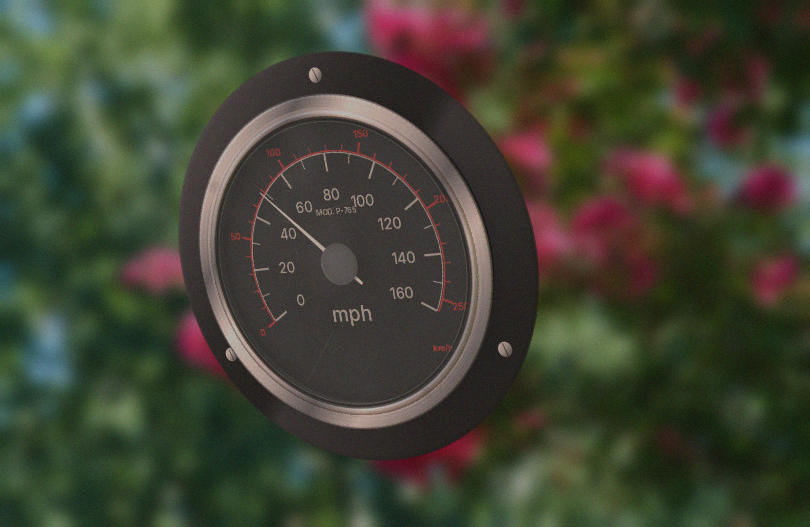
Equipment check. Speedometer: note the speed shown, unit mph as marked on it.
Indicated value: 50 mph
